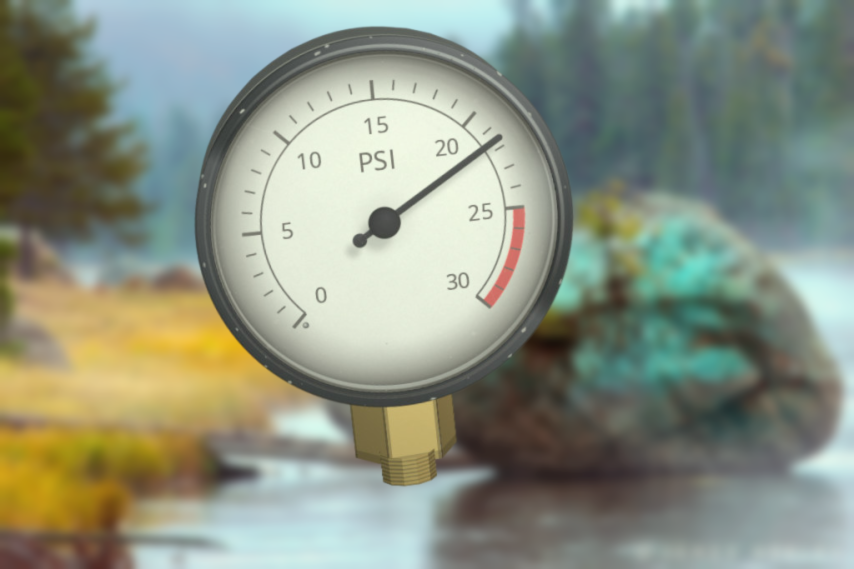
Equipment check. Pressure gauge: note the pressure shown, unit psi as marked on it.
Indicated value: 21.5 psi
